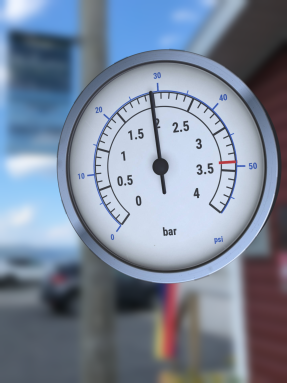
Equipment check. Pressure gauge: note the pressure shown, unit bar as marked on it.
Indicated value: 2 bar
